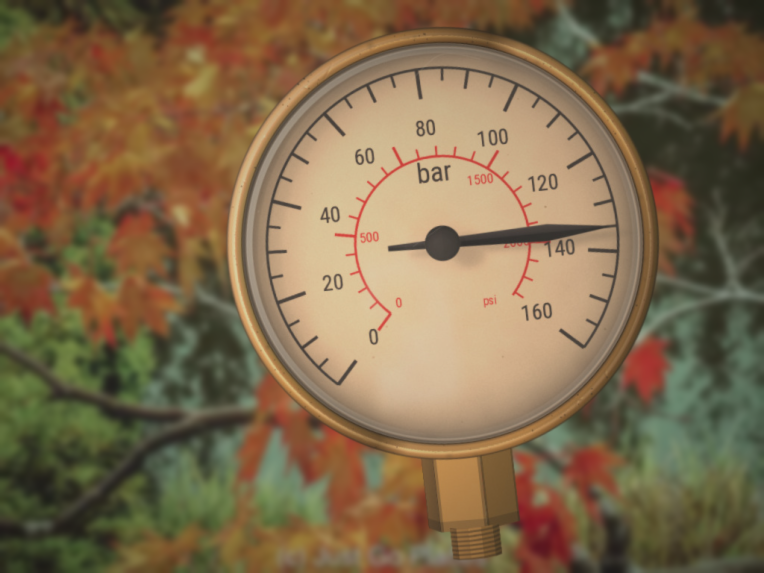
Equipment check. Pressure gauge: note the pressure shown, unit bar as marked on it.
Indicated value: 135 bar
